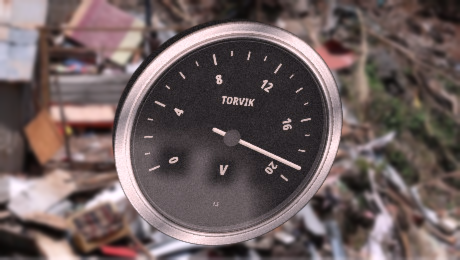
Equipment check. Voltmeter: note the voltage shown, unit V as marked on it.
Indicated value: 19 V
